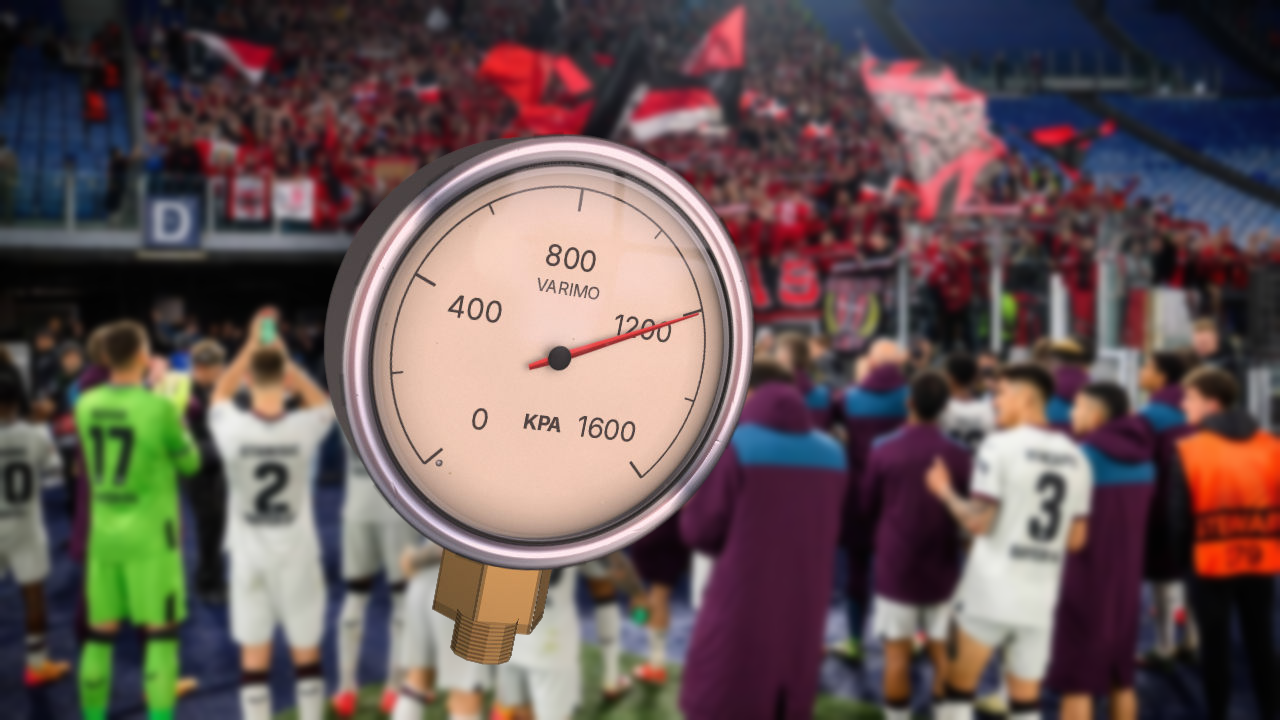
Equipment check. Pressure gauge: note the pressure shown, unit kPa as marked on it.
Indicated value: 1200 kPa
